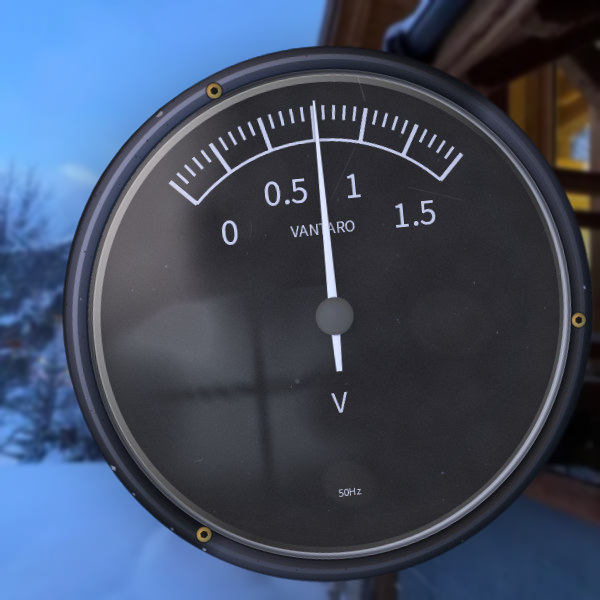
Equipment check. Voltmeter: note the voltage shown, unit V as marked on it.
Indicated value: 0.75 V
